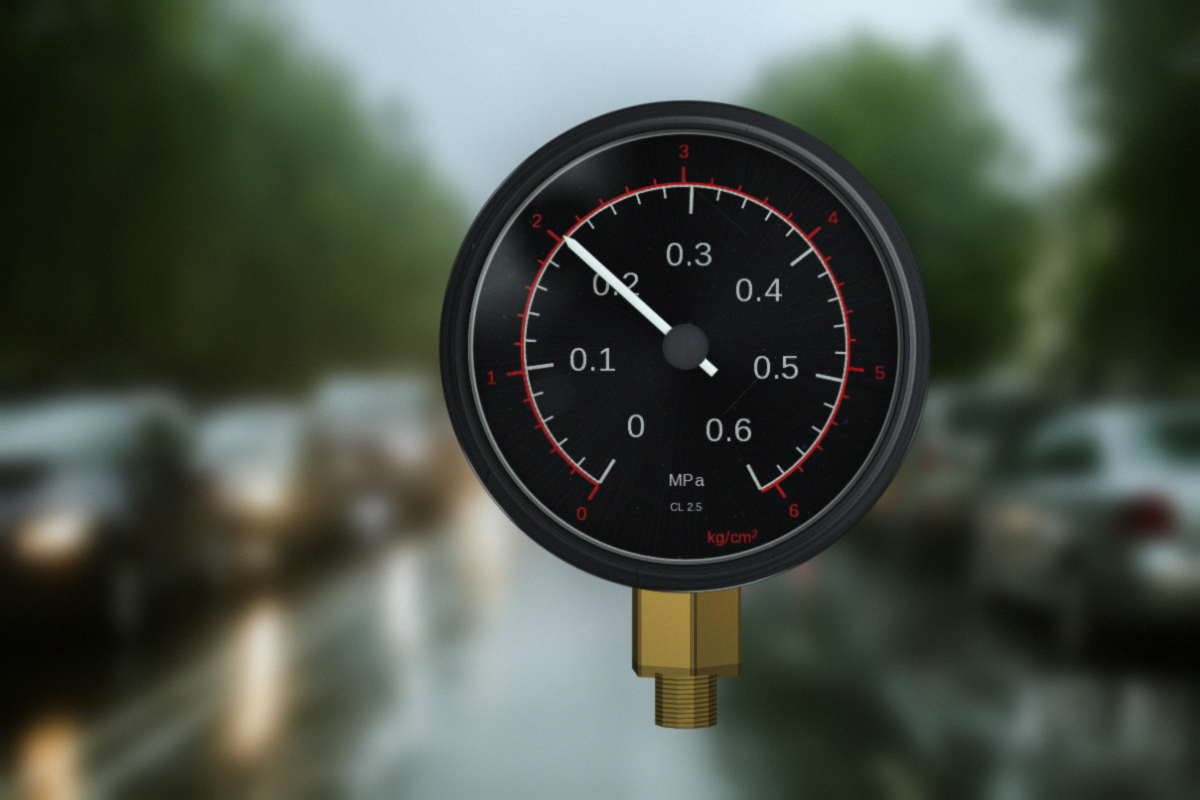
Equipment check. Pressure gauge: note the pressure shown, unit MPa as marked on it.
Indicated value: 0.2 MPa
